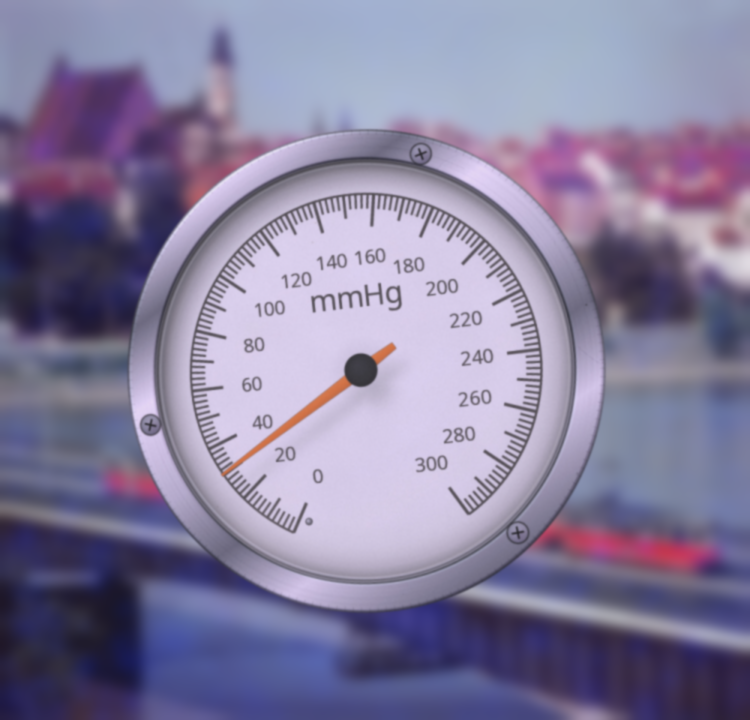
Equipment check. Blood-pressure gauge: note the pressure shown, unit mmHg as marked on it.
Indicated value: 30 mmHg
